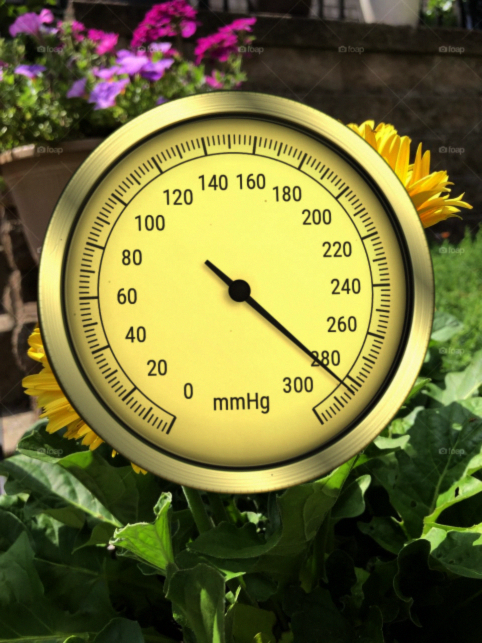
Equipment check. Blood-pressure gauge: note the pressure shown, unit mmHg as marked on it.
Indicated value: 284 mmHg
